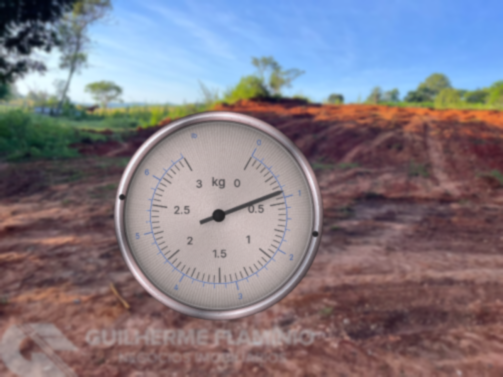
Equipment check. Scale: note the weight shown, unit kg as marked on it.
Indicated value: 0.4 kg
